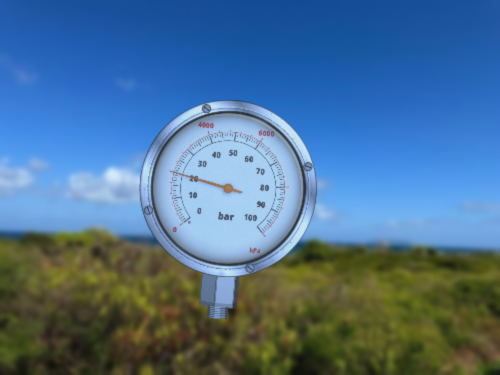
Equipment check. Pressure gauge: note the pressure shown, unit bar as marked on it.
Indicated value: 20 bar
